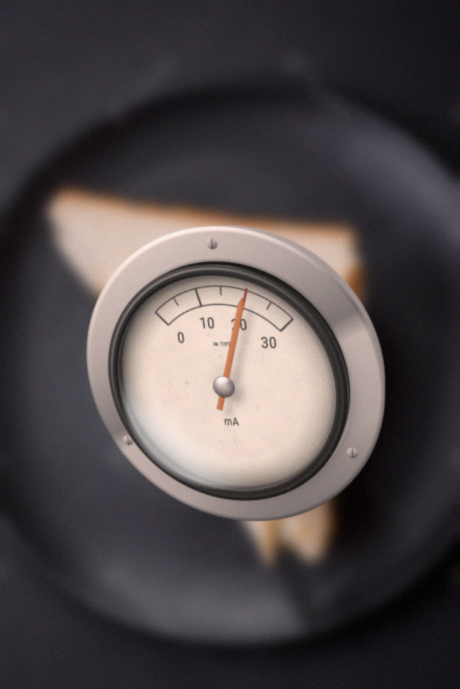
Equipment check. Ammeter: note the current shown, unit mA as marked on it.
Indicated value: 20 mA
